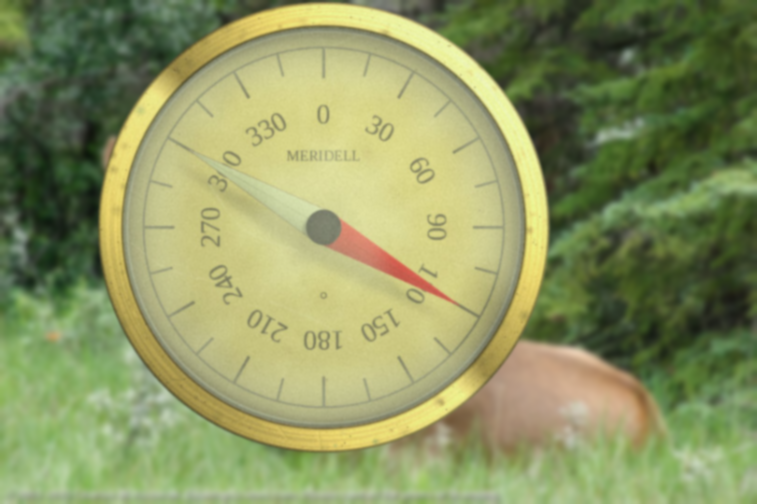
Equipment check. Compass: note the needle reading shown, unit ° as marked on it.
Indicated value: 120 °
